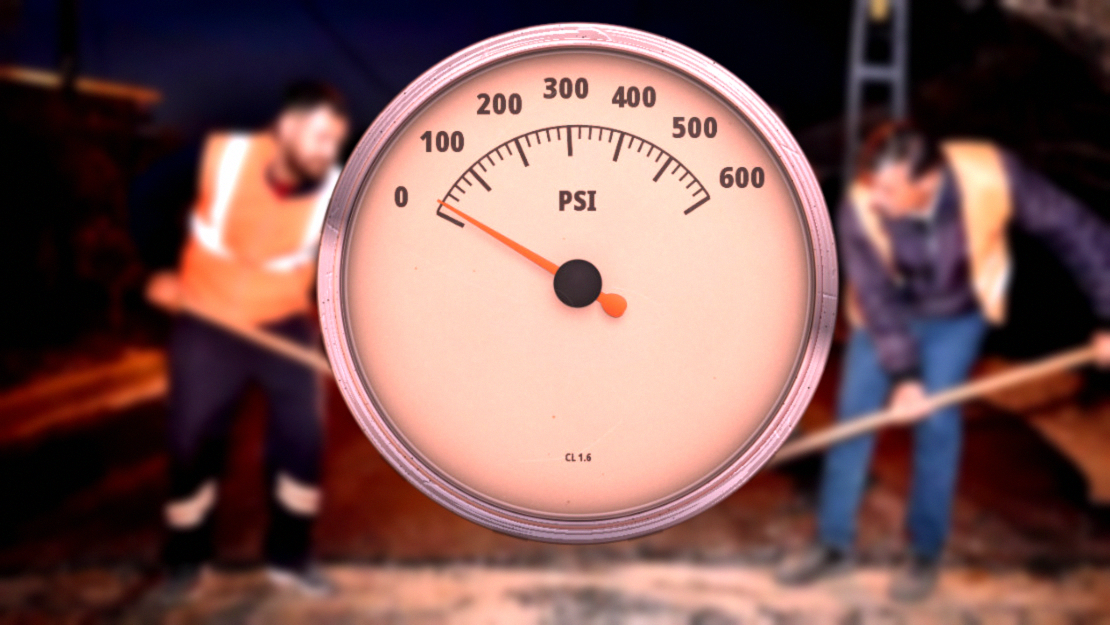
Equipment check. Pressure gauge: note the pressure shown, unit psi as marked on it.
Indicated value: 20 psi
